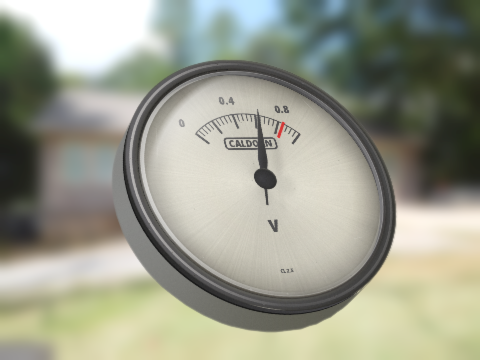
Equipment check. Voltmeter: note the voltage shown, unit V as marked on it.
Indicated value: 0.6 V
